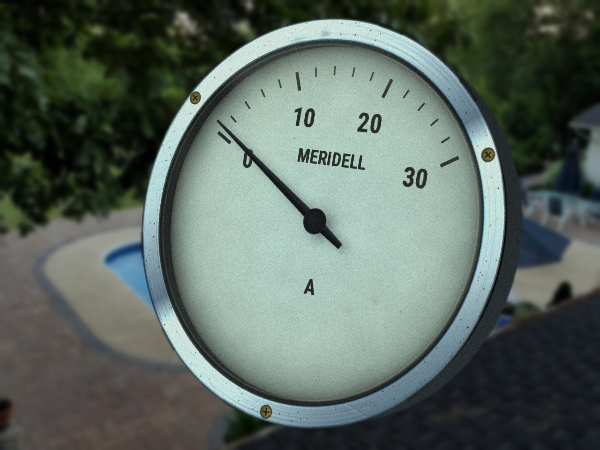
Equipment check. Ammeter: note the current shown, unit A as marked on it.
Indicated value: 1 A
